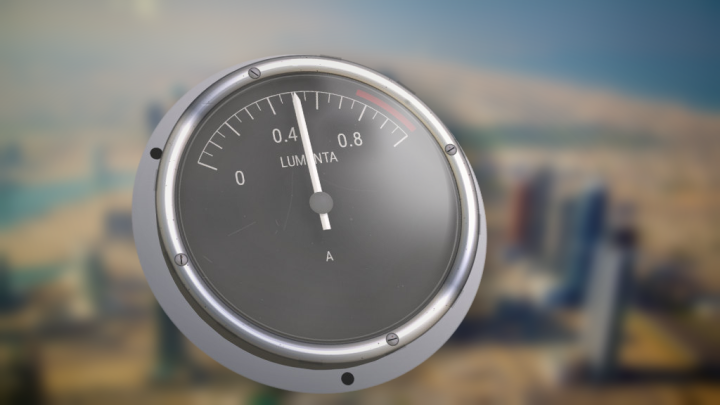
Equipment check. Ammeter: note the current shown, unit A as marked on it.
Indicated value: 0.5 A
